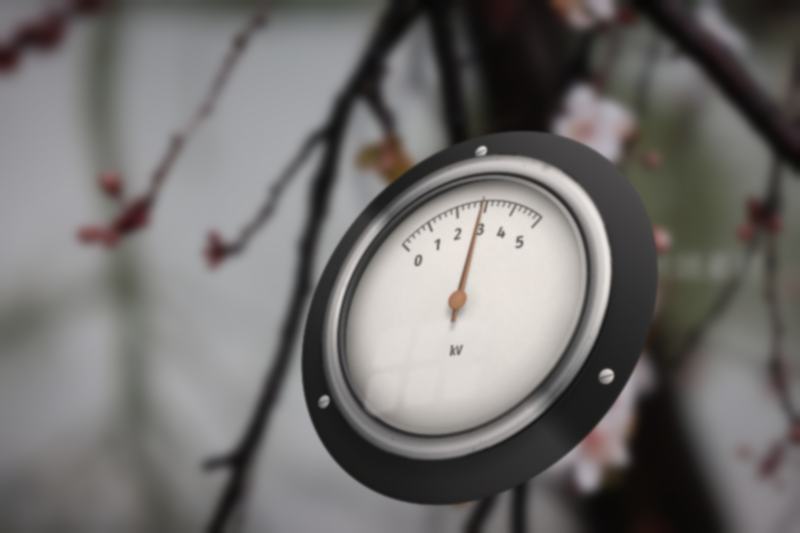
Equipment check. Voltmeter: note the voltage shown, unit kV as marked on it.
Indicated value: 3 kV
